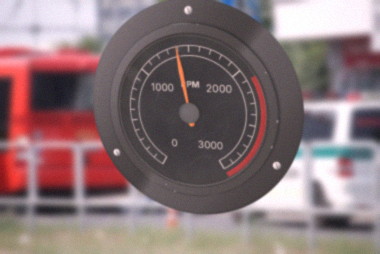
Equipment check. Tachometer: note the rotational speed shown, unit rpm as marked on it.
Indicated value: 1400 rpm
